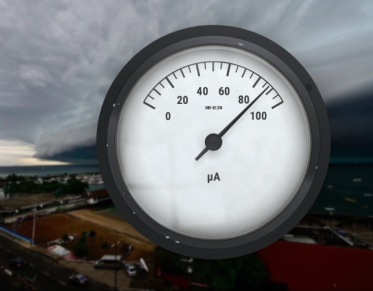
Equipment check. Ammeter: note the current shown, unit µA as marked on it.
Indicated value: 87.5 µA
